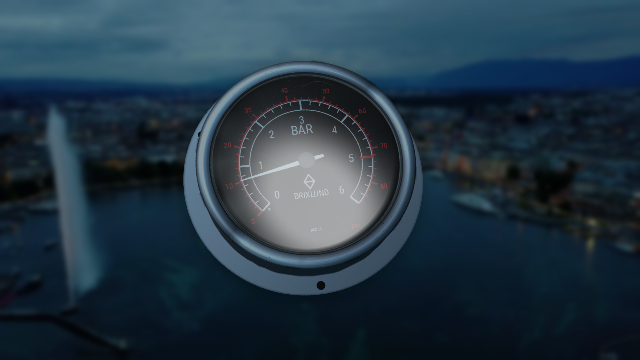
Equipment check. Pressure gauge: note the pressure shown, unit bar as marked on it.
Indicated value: 0.7 bar
